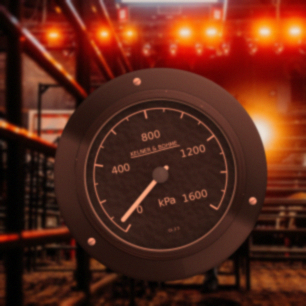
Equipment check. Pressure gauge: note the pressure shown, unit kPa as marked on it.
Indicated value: 50 kPa
